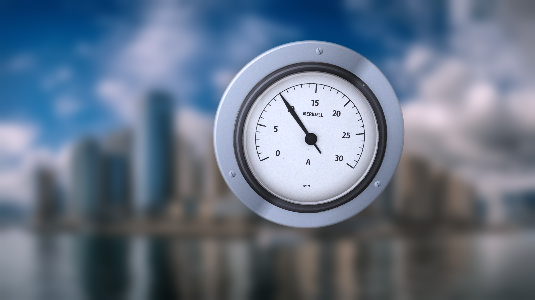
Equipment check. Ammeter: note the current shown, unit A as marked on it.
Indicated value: 10 A
